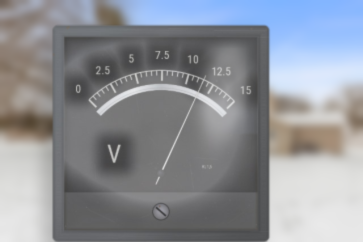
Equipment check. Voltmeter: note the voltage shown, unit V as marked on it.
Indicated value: 11.5 V
